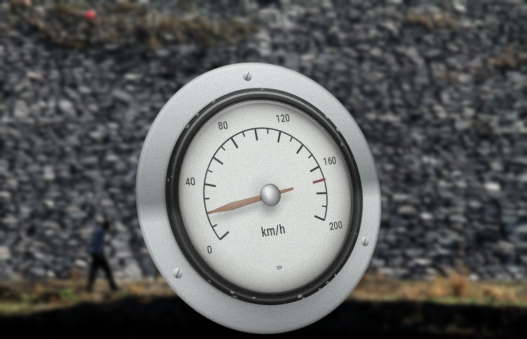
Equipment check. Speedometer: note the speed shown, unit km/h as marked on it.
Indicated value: 20 km/h
